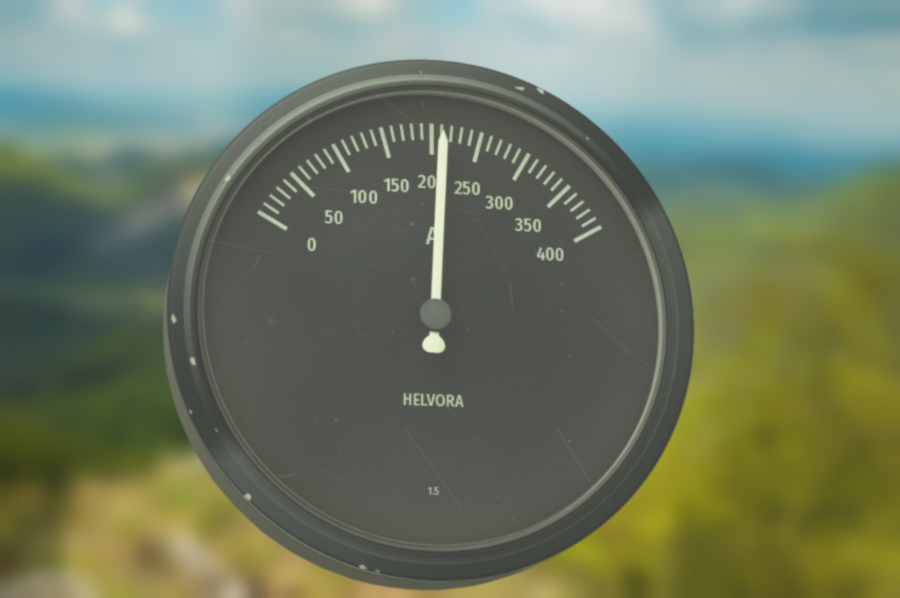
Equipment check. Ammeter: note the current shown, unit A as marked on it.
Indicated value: 210 A
